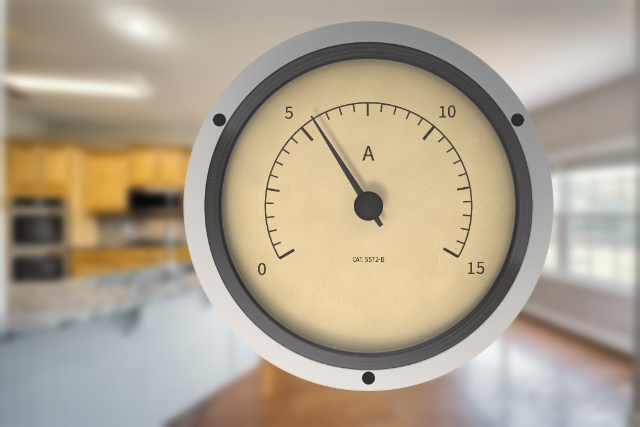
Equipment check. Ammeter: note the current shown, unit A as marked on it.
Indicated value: 5.5 A
